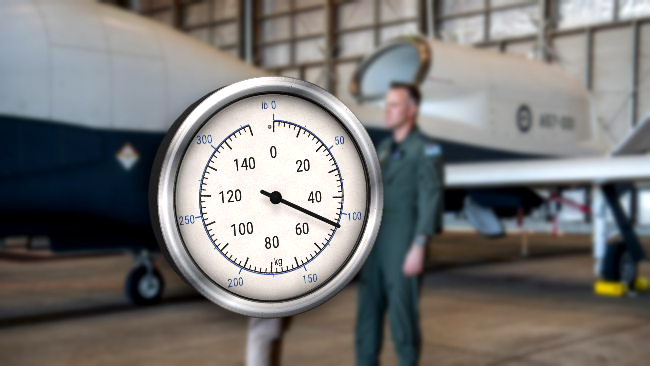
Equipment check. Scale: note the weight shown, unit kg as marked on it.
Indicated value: 50 kg
